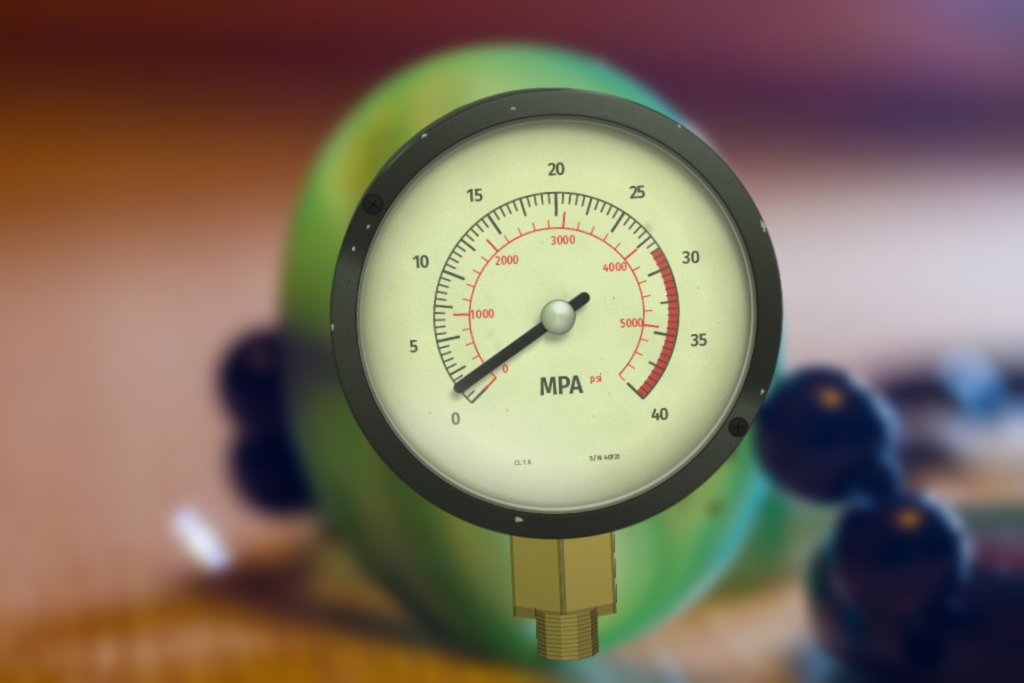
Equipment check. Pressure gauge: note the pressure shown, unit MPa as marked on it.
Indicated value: 1.5 MPa
